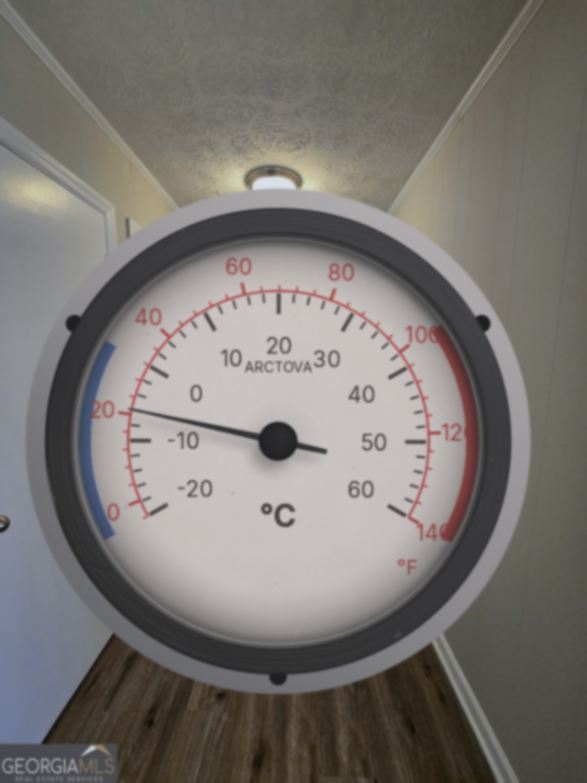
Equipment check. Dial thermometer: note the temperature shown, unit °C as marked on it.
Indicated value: -6 °C
